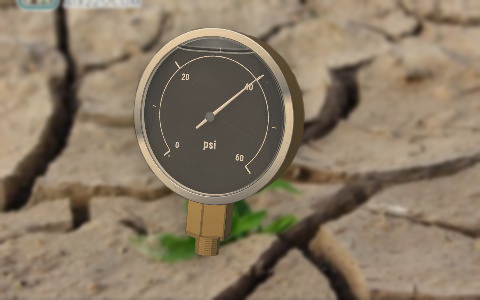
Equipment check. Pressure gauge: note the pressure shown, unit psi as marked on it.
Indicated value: 40 psi
